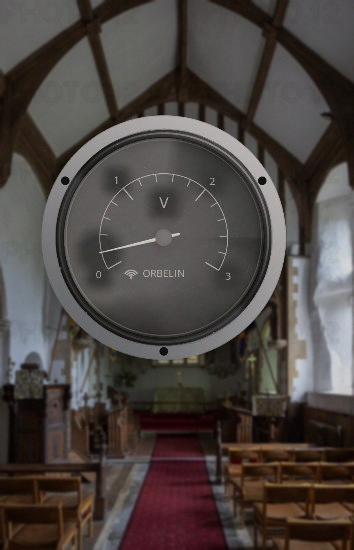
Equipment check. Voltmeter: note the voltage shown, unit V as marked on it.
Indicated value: 0.2 V
